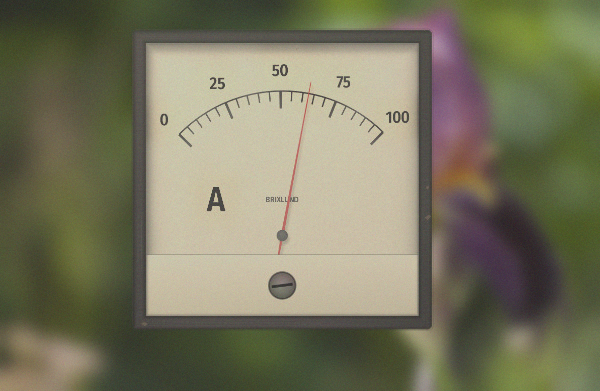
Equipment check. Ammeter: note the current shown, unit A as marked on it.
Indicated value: 62.5 A
